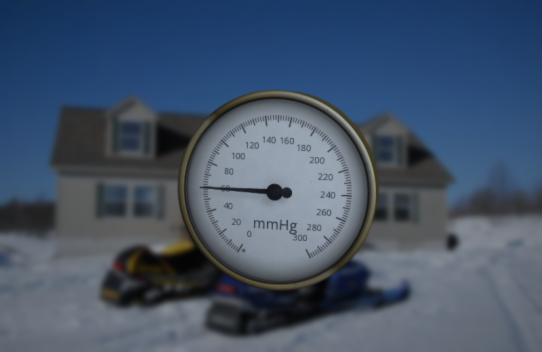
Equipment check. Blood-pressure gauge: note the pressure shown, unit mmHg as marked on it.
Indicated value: 60 mmHg
